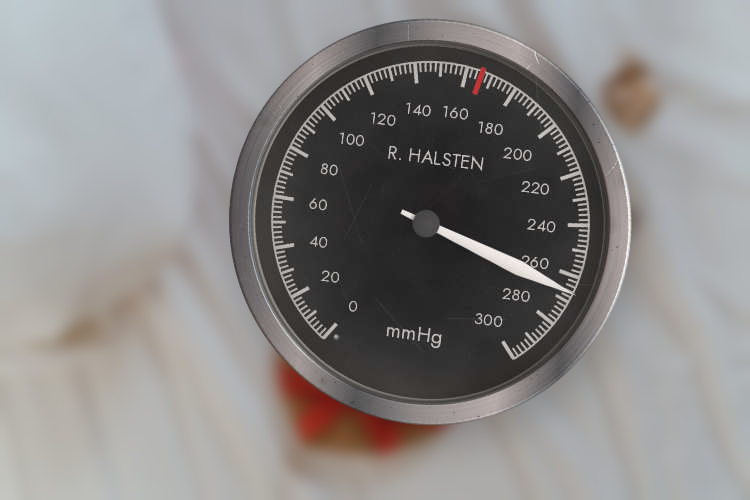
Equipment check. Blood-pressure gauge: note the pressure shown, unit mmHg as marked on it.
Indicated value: 266 mmHg
